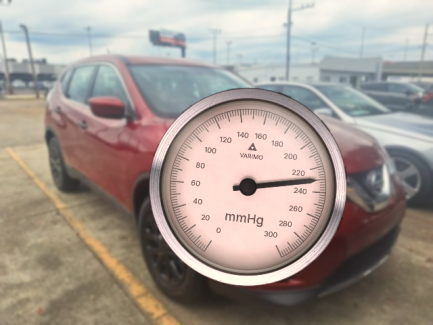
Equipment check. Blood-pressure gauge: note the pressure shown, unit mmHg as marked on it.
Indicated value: 230 mmHg
